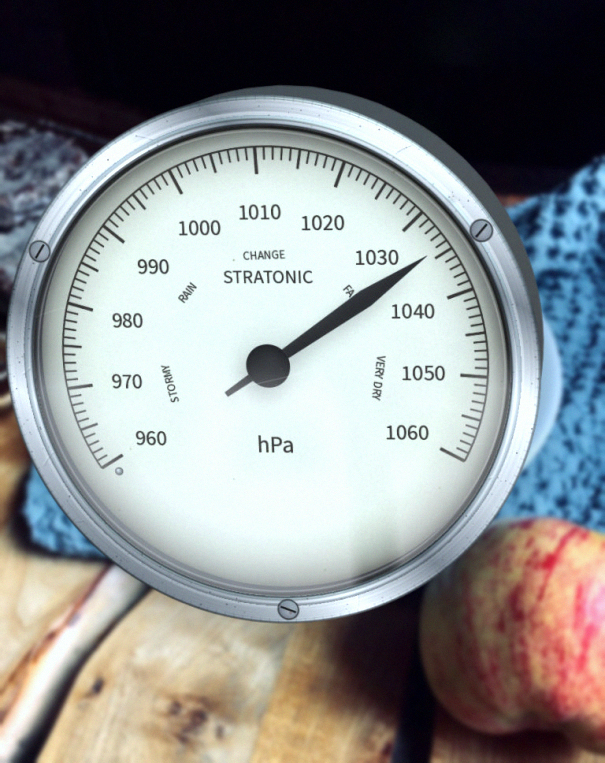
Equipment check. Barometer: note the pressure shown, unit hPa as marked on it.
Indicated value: 1034 hPa
